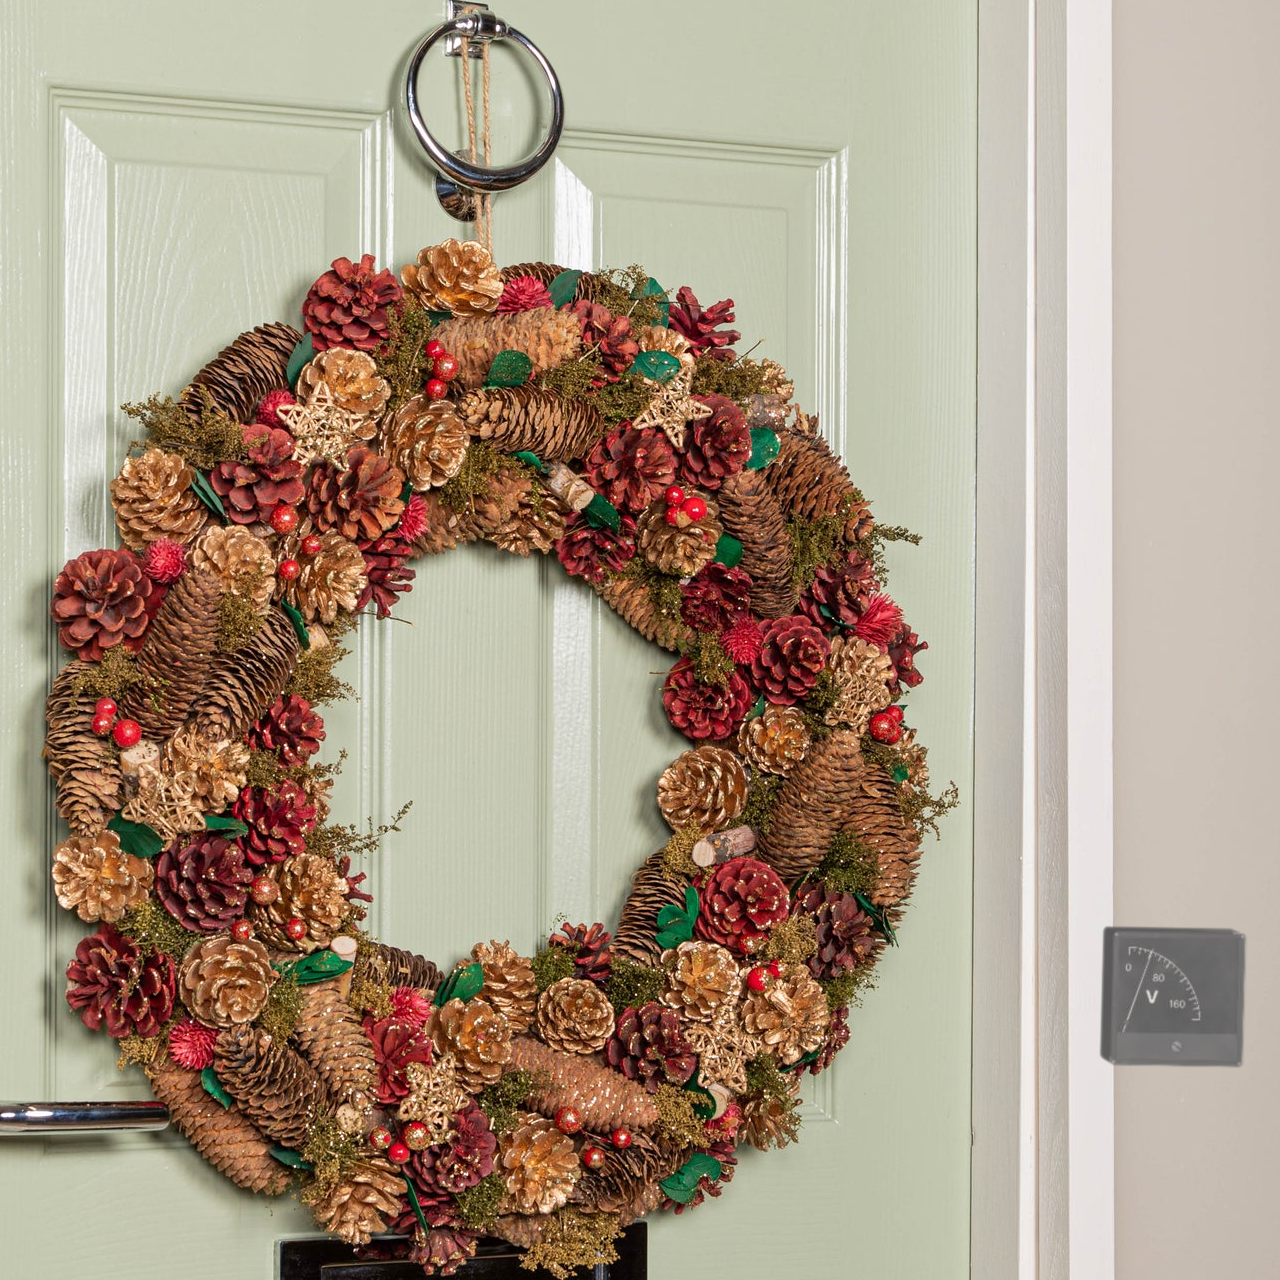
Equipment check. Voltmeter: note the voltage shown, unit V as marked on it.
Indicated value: 40 V
